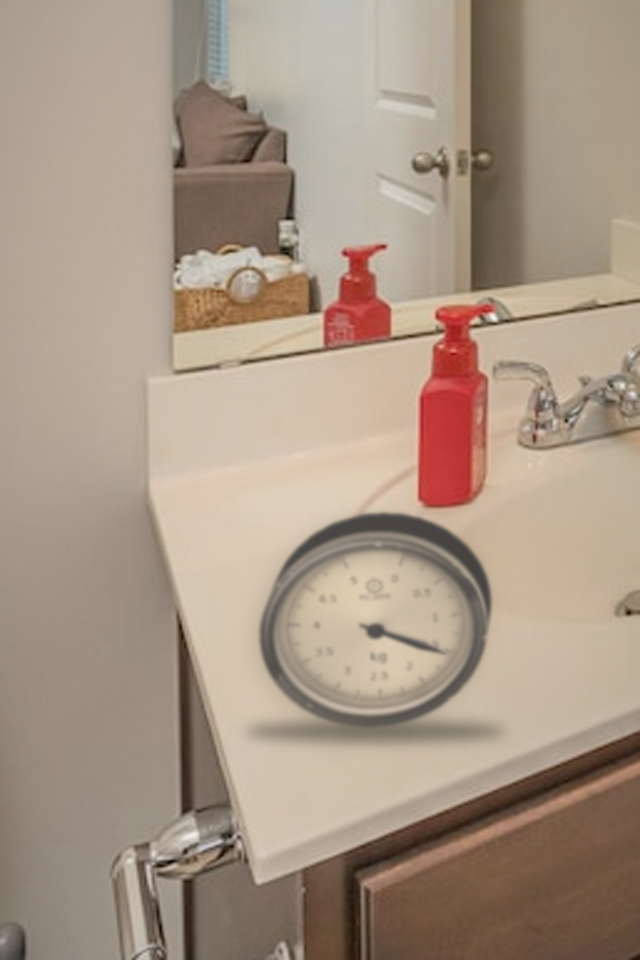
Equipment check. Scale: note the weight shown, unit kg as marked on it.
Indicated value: 1.5 kg
